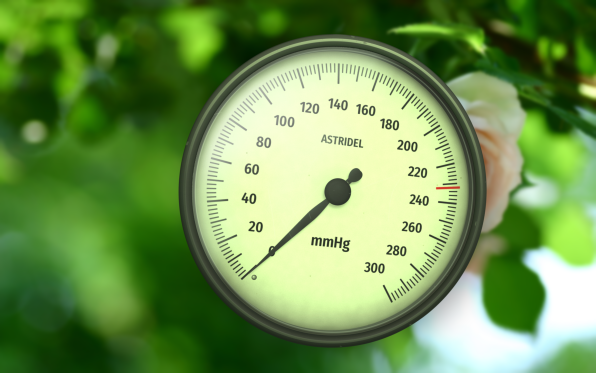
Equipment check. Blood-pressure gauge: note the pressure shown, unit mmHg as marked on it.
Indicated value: 0 mmHg
